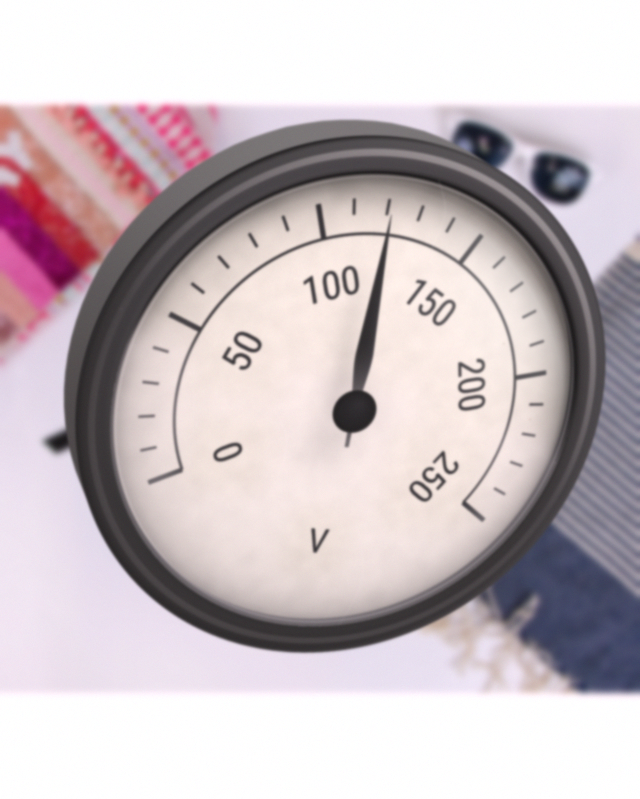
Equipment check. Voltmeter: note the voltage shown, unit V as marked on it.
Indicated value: 120 V
